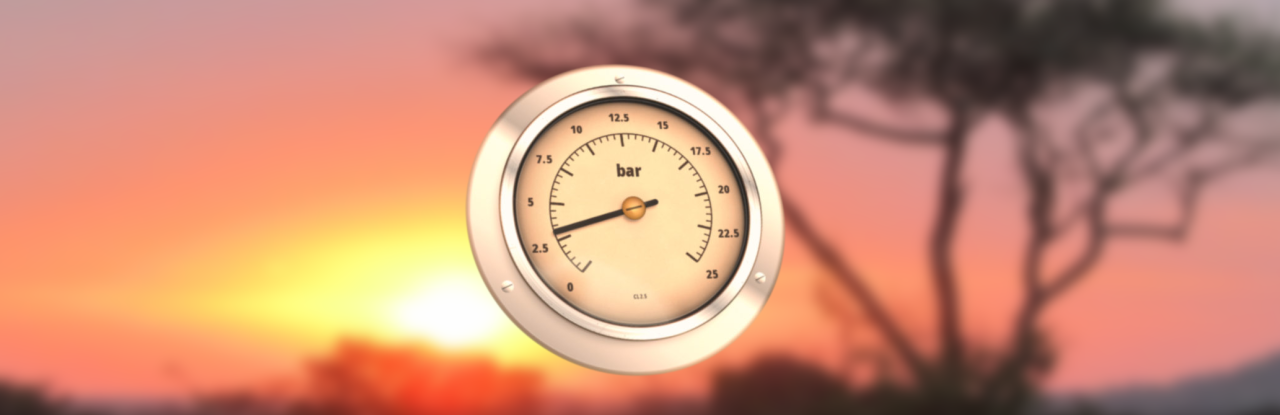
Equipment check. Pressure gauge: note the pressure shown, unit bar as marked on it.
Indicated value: 3 bar
